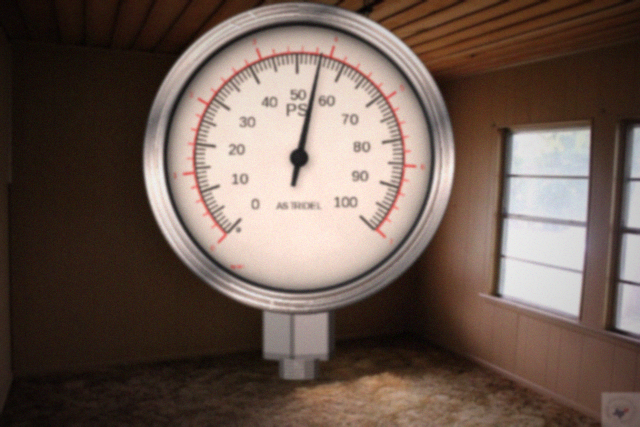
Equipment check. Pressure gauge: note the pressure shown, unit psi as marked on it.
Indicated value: 55 psi
